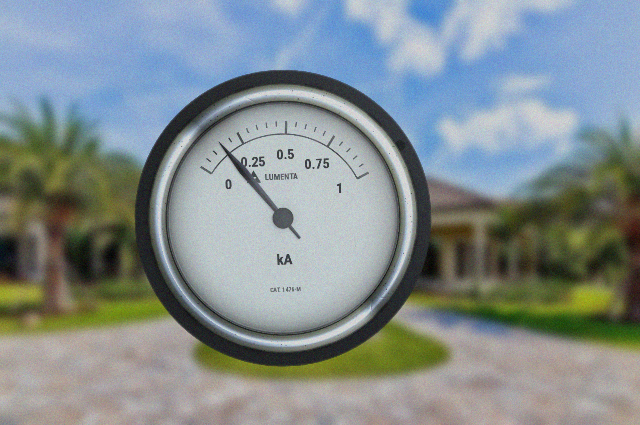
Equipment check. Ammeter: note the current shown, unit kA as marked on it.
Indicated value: 0.15 kA
